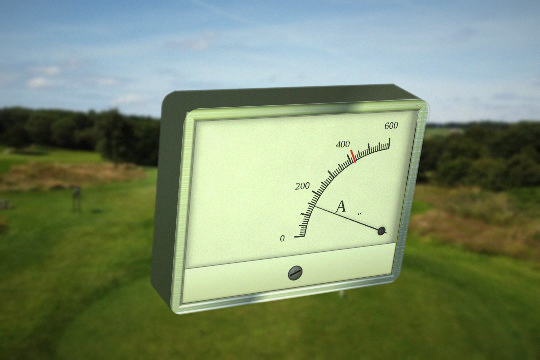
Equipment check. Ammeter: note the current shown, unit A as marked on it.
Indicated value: 150 A
